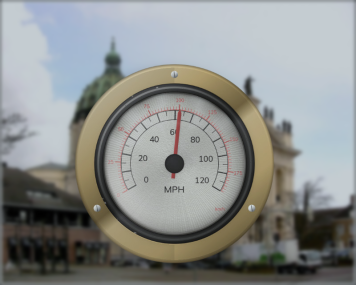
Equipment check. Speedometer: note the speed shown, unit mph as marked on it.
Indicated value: 62.5 mph
